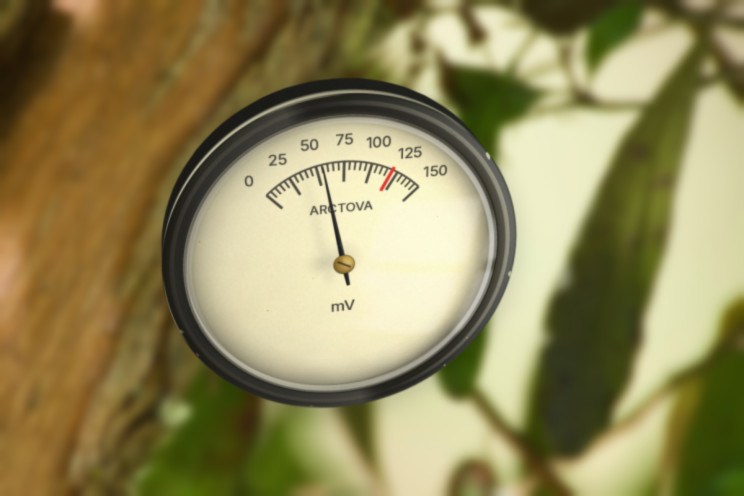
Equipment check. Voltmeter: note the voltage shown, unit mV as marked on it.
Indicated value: 55 mV
